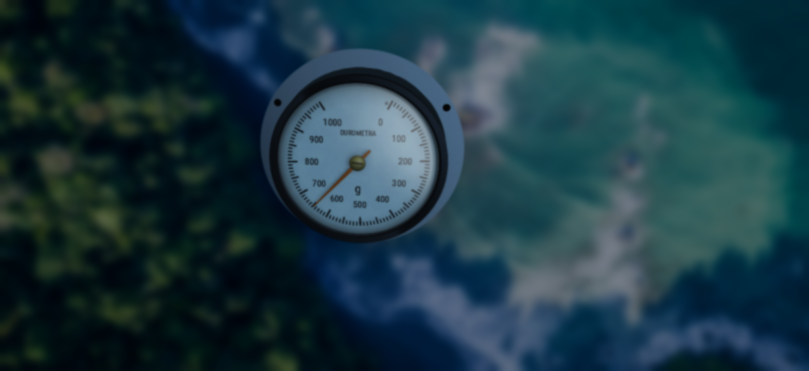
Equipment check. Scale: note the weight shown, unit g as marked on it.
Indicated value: 650 g
